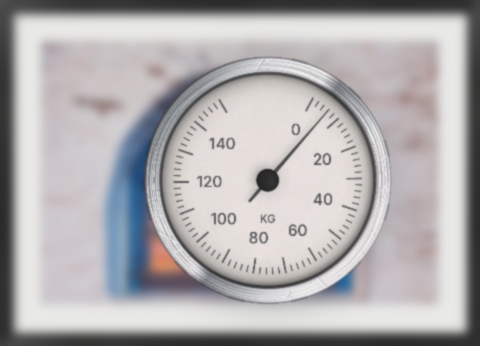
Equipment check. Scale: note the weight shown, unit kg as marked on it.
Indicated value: 6 kg
